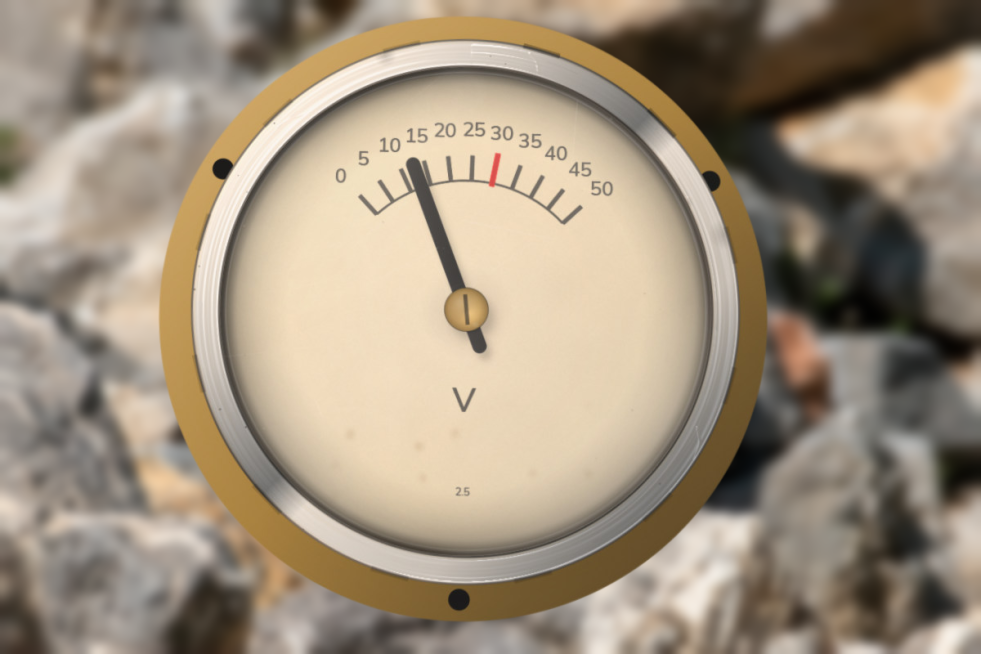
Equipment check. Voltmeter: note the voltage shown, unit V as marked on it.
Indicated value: 12.5 V
